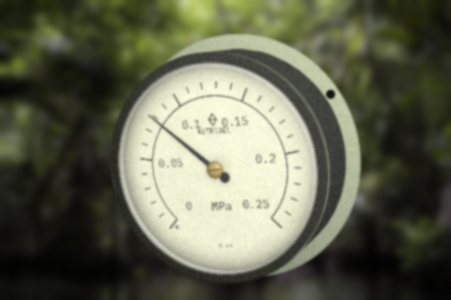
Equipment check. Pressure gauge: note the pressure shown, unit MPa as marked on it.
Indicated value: 0.08 MPa
